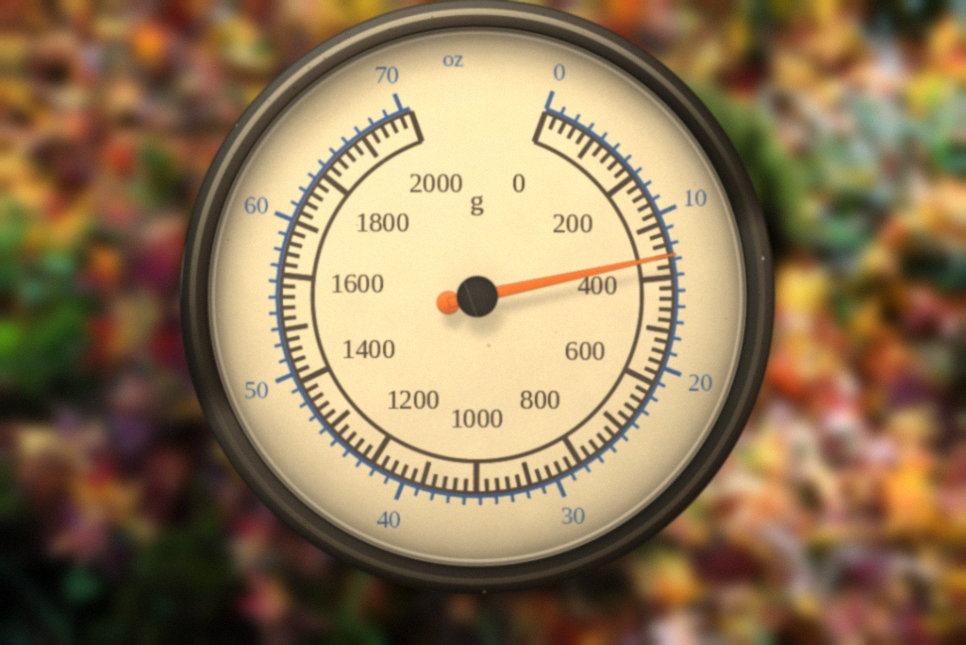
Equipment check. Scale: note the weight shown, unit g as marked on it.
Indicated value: 360 g
